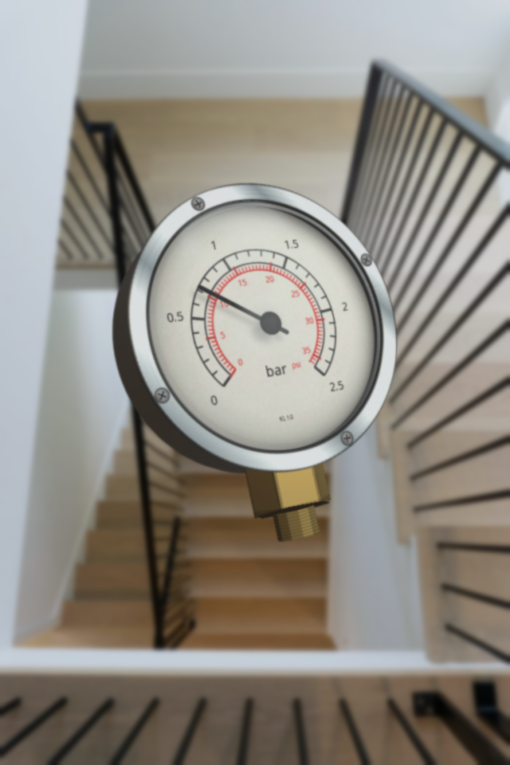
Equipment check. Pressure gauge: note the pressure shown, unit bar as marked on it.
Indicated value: 0.7 bar
